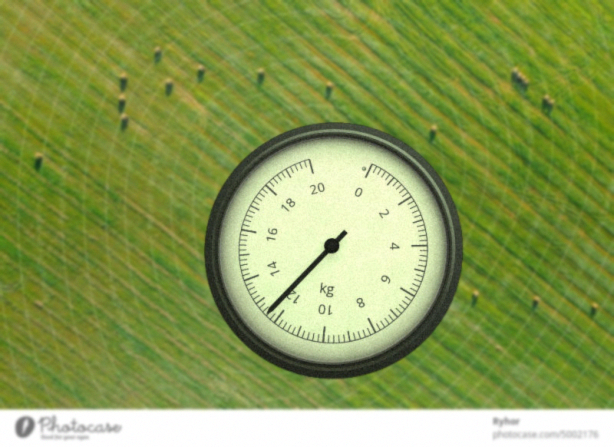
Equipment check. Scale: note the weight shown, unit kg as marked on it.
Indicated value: 12.4 kg
